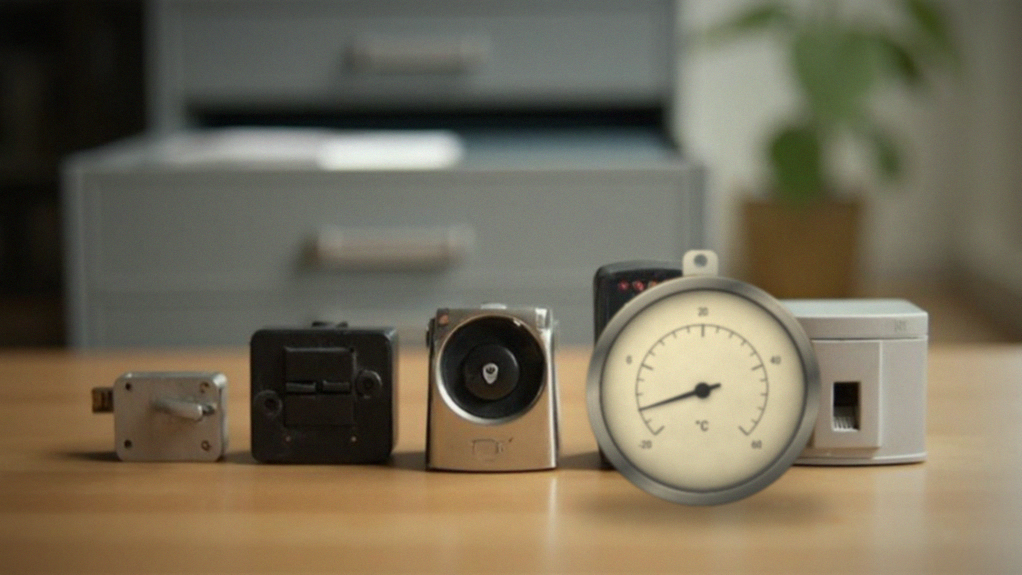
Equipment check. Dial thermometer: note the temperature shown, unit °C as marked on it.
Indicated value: -12 °C
